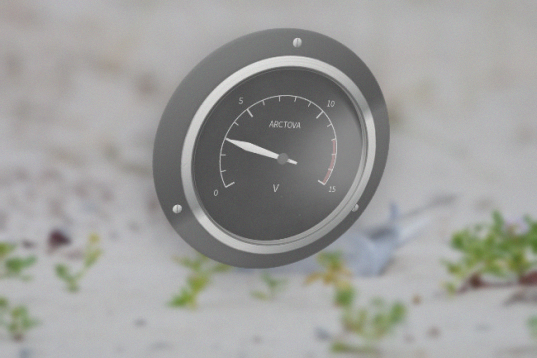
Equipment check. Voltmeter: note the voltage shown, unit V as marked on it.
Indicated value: 3 V
